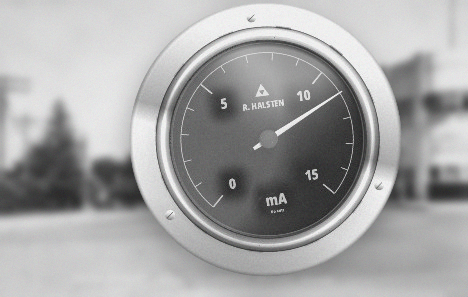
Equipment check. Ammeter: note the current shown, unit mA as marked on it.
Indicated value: 11 mA
